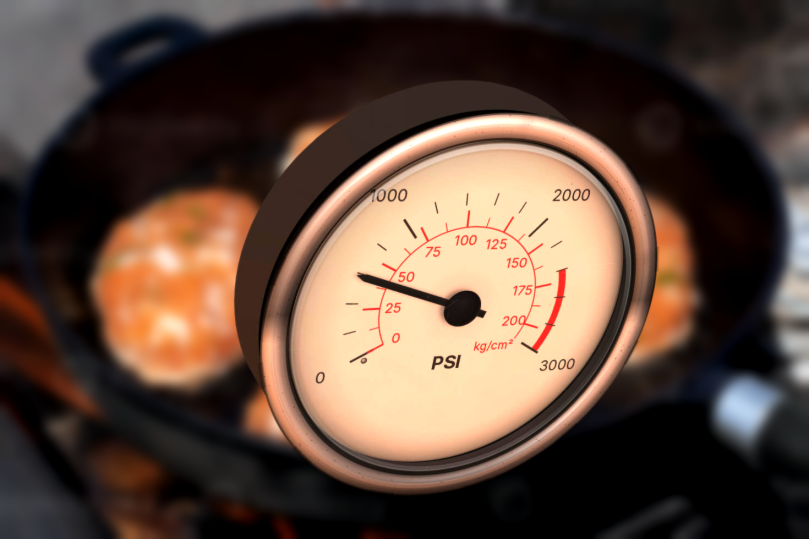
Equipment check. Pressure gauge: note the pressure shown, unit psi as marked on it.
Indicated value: 600 psi
